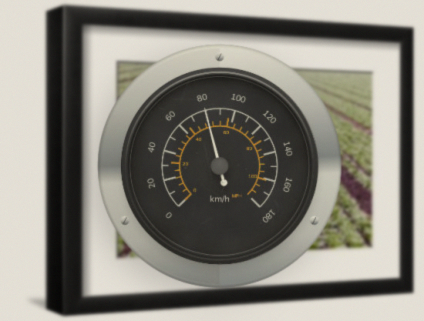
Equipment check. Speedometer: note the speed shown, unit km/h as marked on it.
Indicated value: 80 km/h
